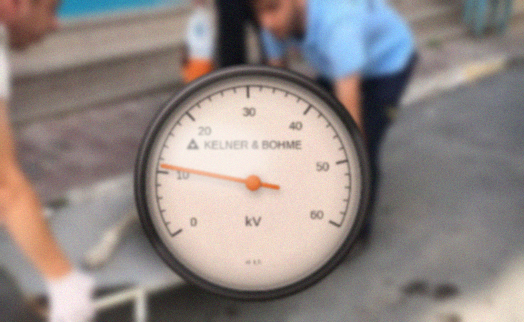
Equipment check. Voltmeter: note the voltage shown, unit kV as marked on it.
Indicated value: 11 kV
